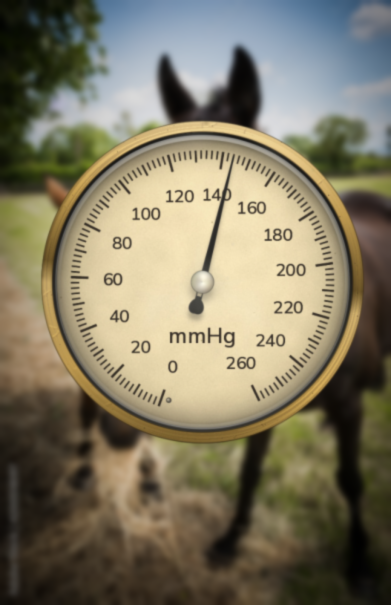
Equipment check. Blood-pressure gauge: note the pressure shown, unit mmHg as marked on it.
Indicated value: 144 mmHg
